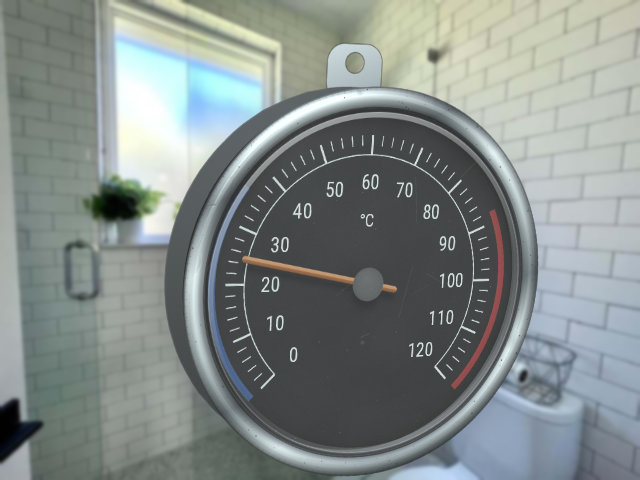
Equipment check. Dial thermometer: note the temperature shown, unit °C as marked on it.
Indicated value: 25 °C
